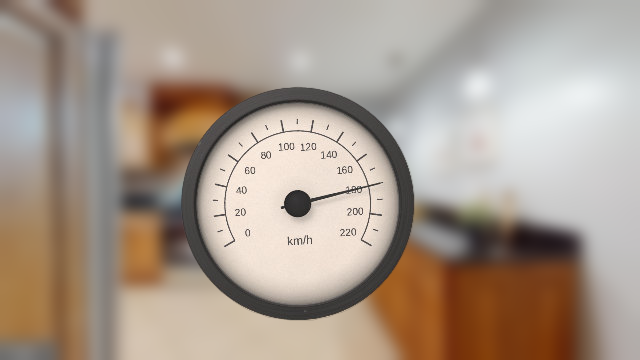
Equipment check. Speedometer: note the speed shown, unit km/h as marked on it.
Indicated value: 180 km/h
